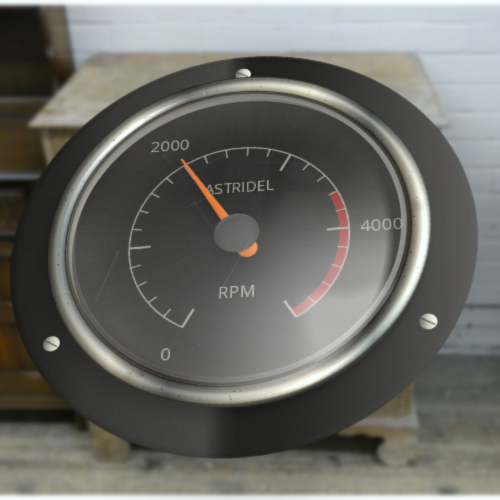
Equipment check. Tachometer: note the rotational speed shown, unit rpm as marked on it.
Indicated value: 2000 rpm
